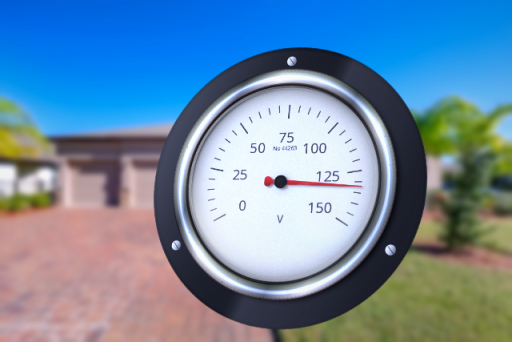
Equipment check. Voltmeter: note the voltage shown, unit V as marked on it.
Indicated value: 132.5 V
